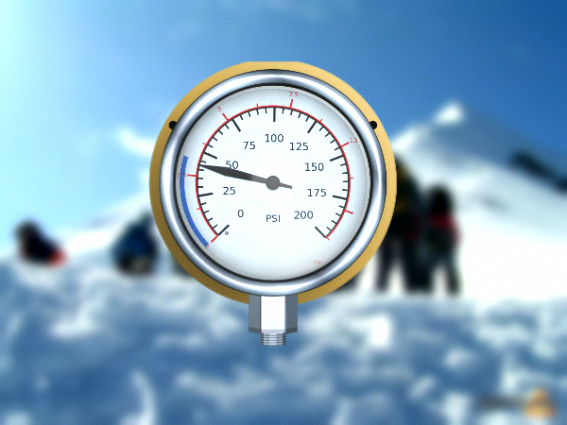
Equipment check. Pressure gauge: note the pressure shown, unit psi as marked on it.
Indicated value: 42.5 psi
